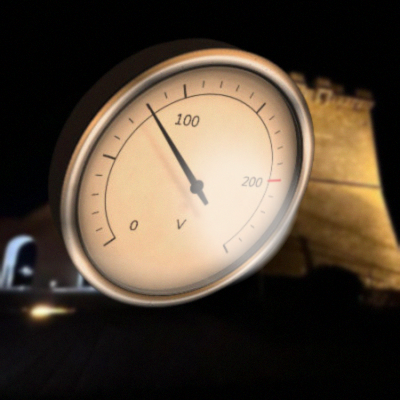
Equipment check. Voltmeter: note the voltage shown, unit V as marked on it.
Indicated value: 80 V
